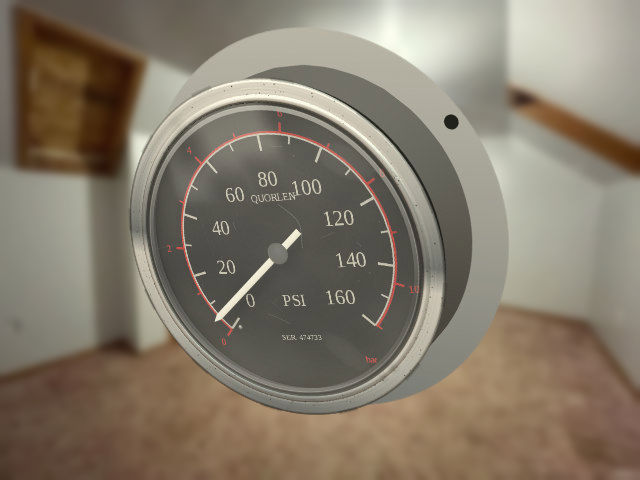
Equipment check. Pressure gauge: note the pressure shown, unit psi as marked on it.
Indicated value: 5 psi
